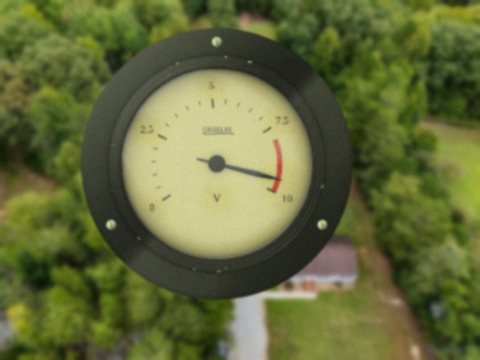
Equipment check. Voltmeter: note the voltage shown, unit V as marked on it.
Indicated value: 9.5 V
